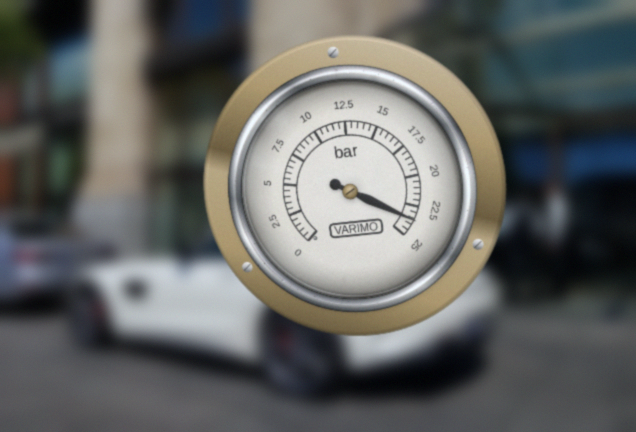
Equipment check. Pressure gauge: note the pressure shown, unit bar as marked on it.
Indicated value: 23.5 bar
